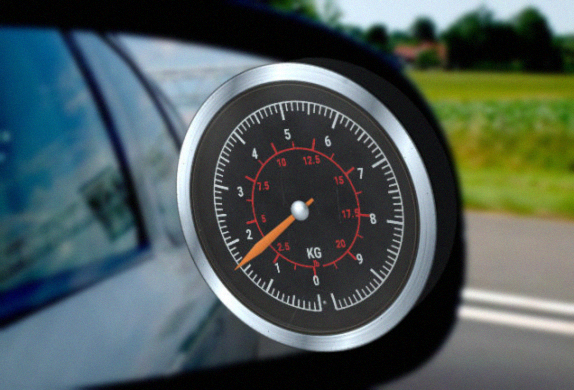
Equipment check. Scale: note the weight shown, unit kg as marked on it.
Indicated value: 1.6 kg
